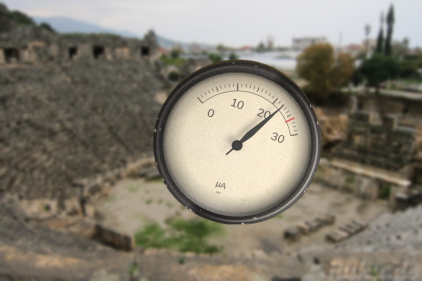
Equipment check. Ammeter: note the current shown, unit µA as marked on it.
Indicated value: 22 µA
